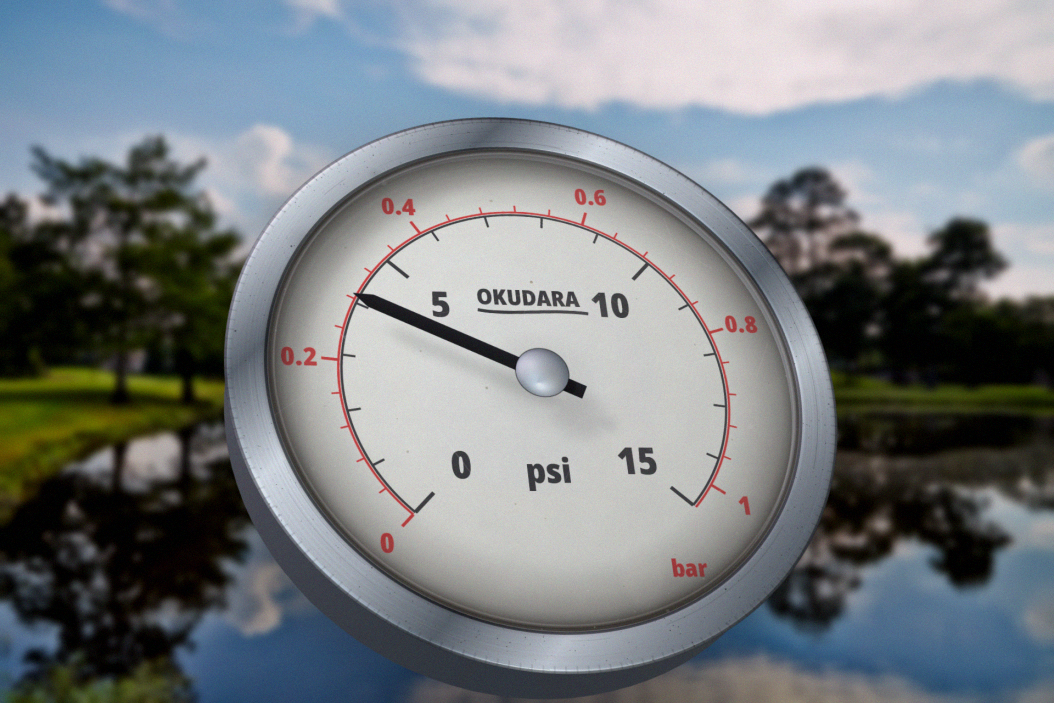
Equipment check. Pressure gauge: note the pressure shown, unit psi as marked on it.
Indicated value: 4 psi
